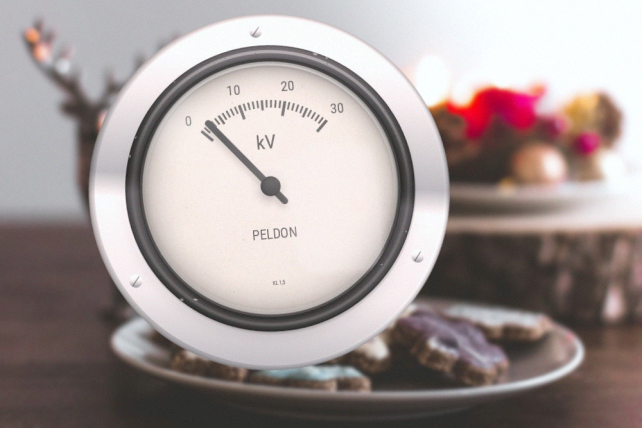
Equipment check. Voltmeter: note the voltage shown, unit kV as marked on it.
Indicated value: 2 kV
